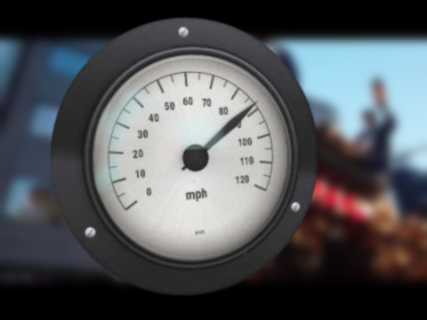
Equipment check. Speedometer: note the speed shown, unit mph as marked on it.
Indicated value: 87.5 mph
